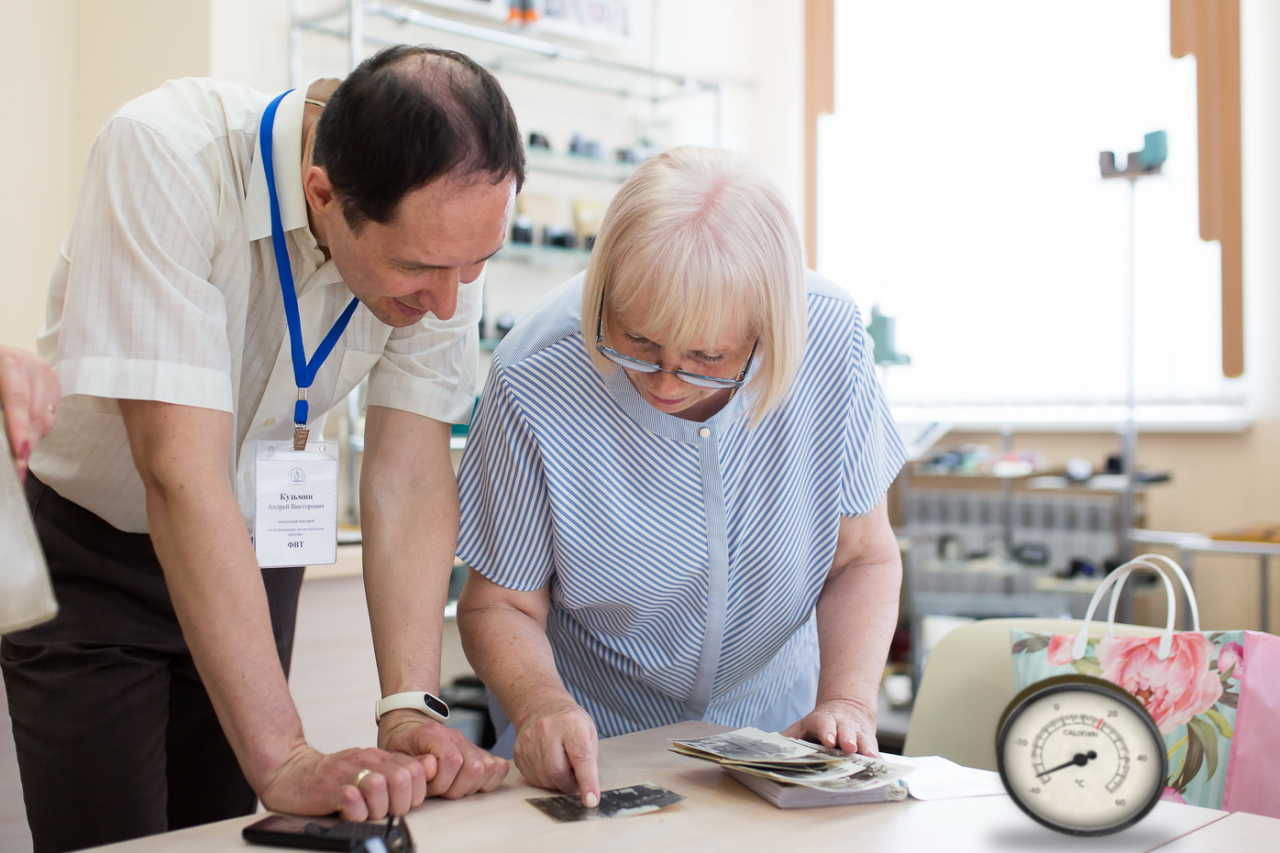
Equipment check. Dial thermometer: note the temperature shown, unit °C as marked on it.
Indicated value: -35 °C
